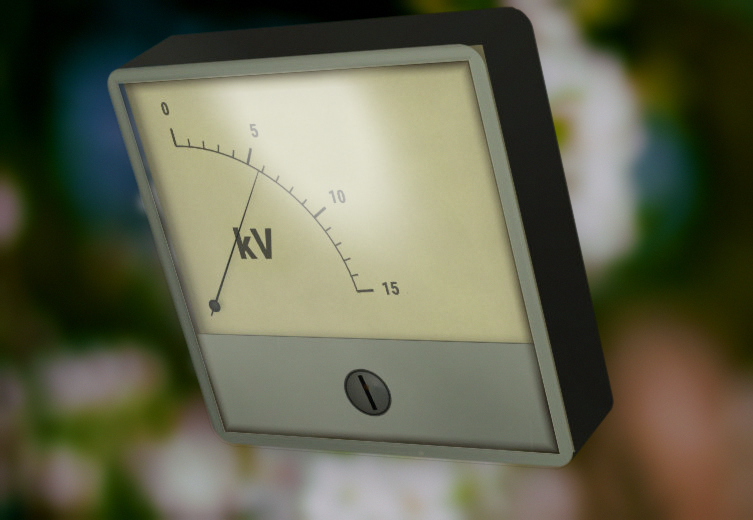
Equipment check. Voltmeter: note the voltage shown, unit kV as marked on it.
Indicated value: 6 kV
